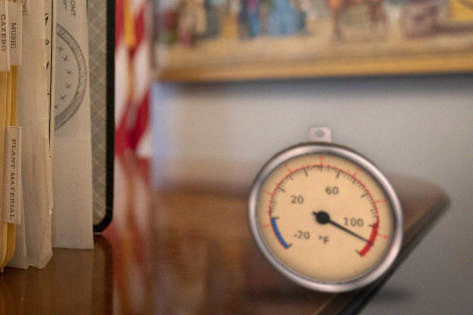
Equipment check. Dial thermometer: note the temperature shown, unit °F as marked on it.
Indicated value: 110 °F
